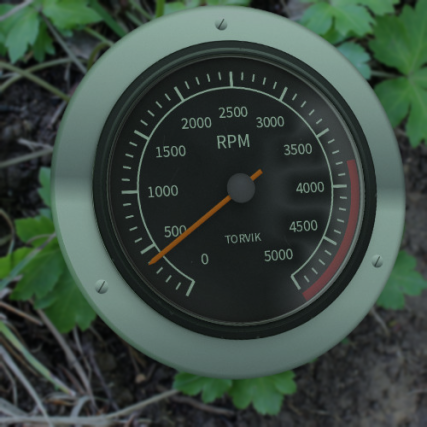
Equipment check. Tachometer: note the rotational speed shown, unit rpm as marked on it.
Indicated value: 400 rpm
